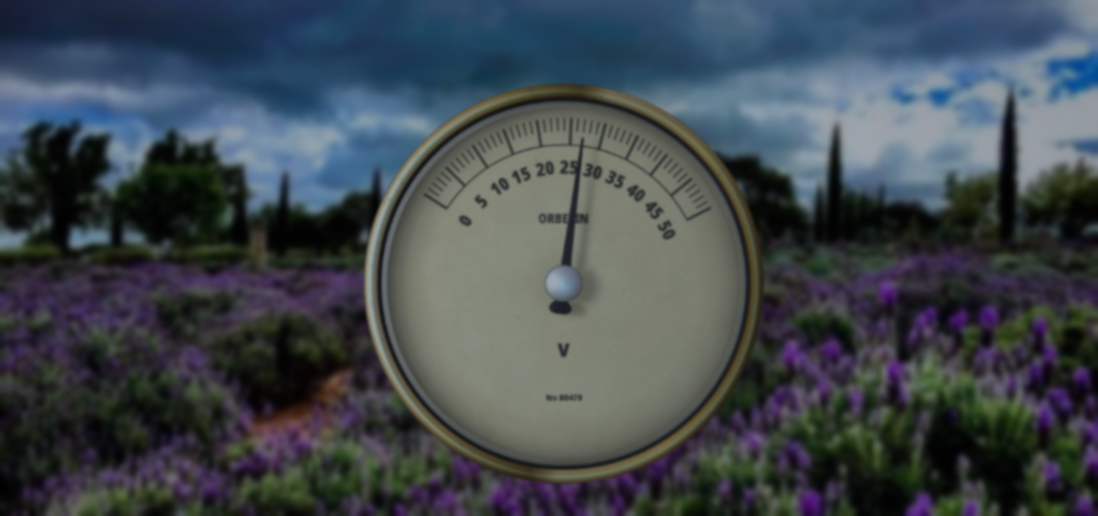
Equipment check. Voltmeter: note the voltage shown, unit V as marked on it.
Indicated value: 27 V
